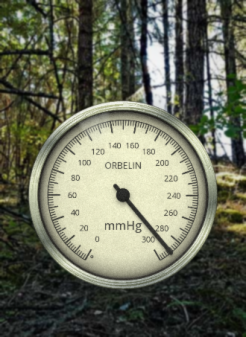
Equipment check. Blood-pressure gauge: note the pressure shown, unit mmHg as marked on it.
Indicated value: 290 mmHg
